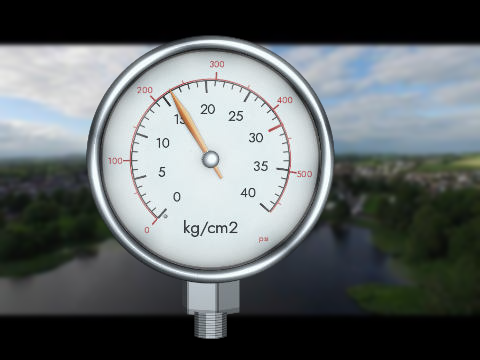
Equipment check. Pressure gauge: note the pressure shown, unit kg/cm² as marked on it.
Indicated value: 16 kg/cm²
